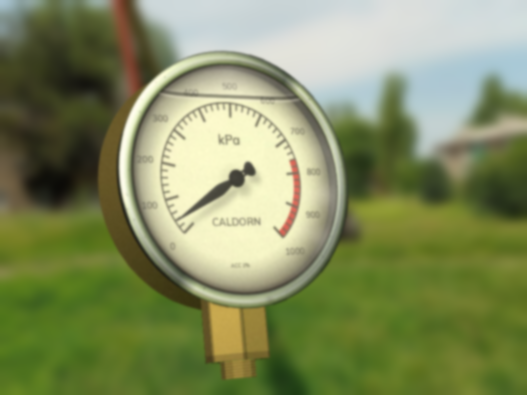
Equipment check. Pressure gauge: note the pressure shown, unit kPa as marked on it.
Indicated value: 40 kPa
